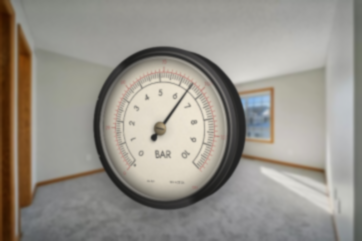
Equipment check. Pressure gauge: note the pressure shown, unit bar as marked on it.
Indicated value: 6.5 bar
